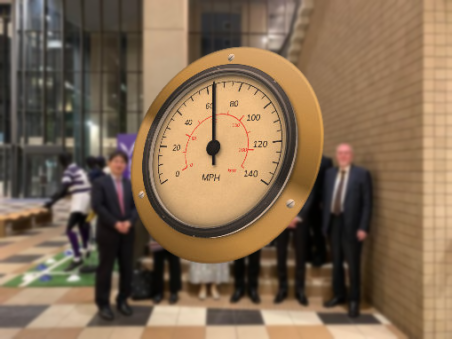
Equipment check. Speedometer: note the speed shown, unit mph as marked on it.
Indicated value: 65 mph
